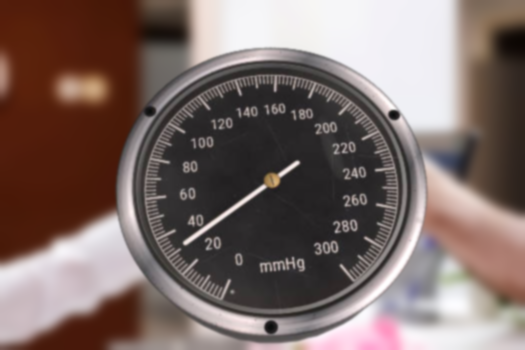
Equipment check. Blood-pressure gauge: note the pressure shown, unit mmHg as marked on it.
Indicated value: 30 mmHg
